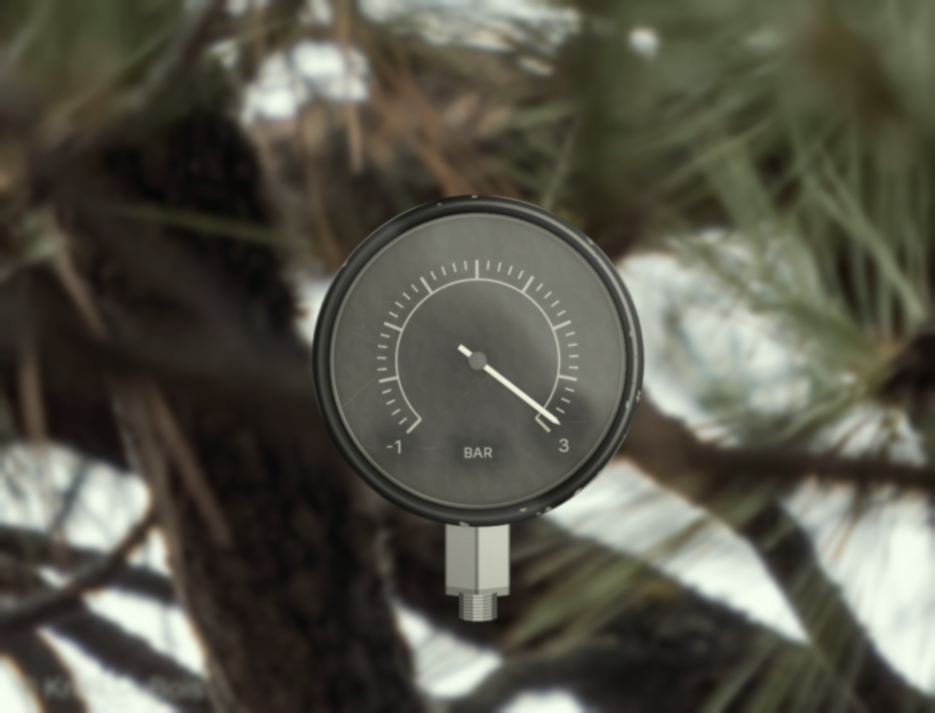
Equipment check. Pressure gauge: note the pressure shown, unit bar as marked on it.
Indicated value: 2.9 bar
